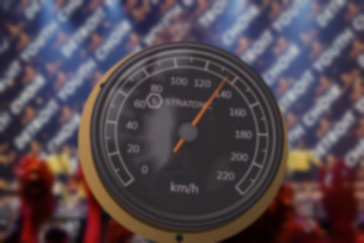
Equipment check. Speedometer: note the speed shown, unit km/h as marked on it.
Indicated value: 135 km/h
